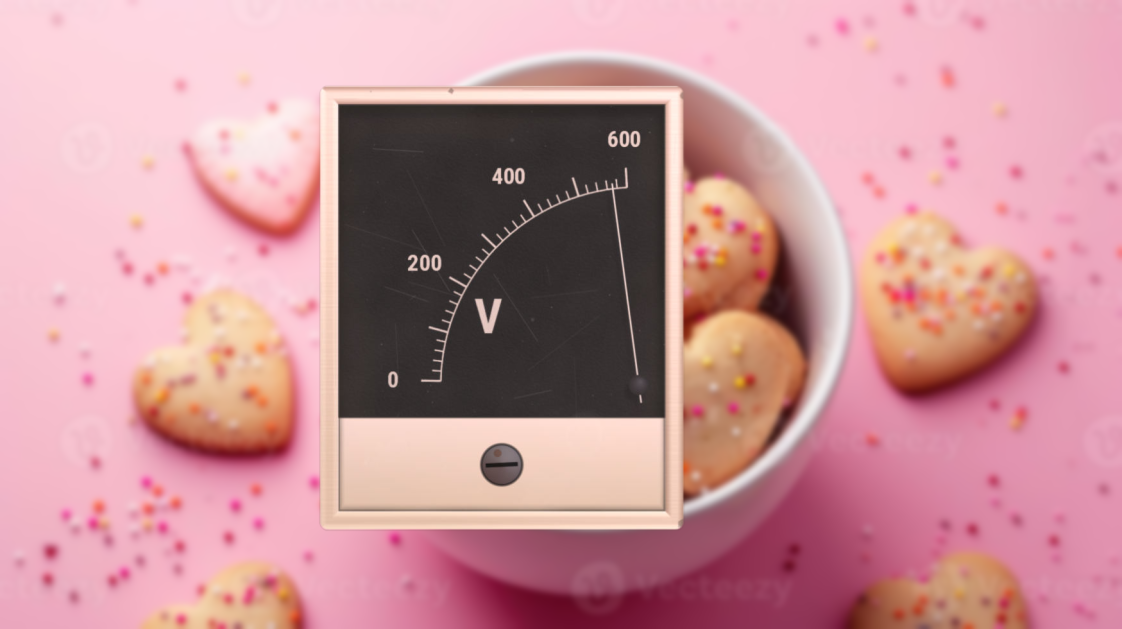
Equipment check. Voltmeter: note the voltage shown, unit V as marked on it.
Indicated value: 570 V
